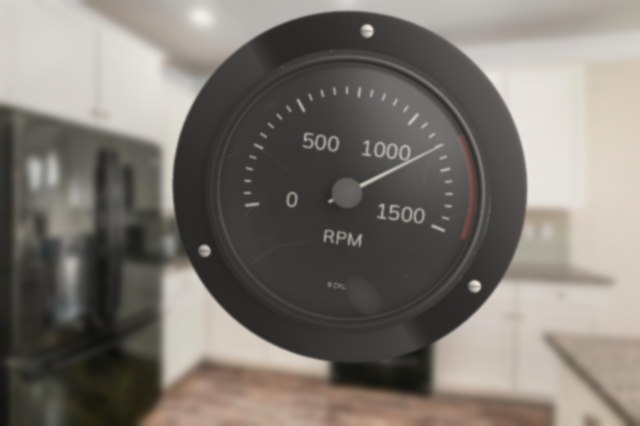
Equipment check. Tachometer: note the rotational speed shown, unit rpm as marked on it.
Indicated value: 1150 rpm
